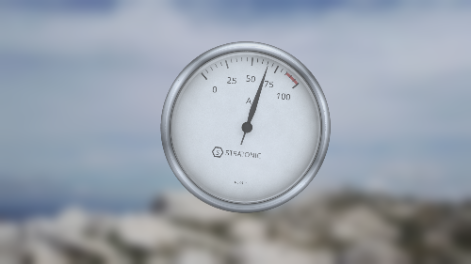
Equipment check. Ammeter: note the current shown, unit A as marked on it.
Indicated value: 65 A
